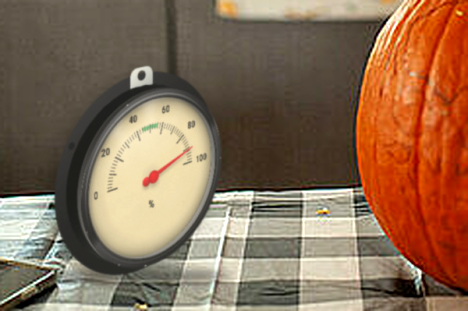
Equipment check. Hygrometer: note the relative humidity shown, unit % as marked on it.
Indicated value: 90 %
